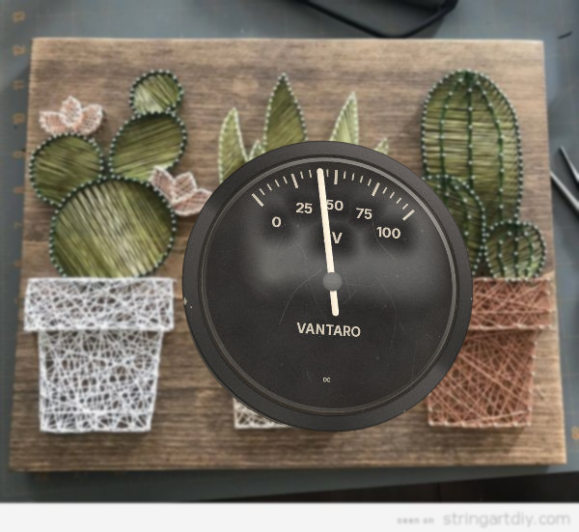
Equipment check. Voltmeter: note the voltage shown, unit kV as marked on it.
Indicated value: 40 kV
